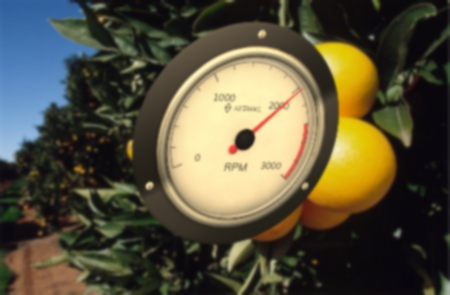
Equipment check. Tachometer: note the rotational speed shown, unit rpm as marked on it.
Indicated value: 2000 rpm
